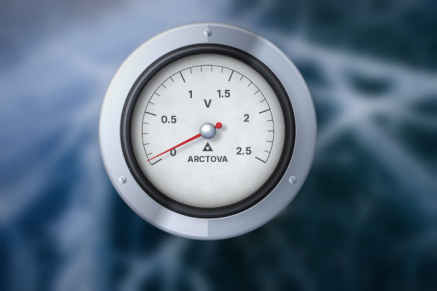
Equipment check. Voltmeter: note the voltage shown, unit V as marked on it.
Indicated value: 0.05 V
